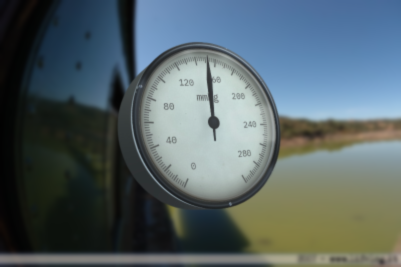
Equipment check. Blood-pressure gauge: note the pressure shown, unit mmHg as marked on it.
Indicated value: 150 mmHg
